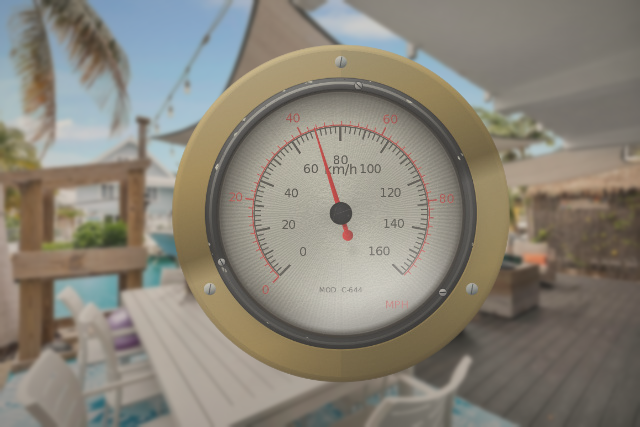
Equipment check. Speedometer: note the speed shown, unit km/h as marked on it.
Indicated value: 70 km/h
